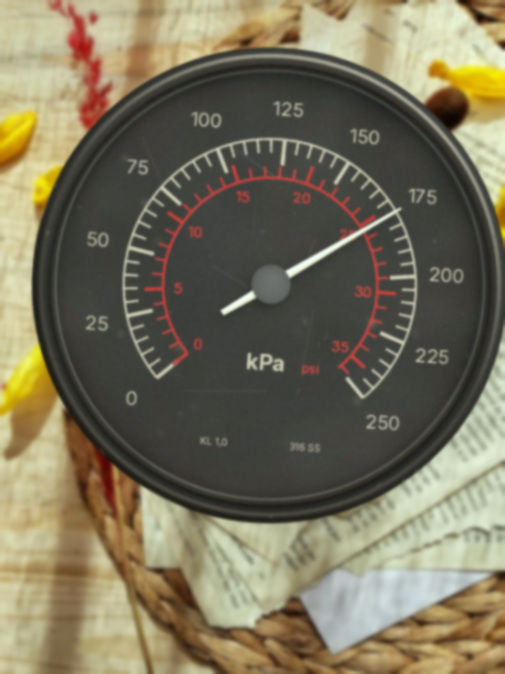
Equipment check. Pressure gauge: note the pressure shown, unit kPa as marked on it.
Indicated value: 175 kPa
